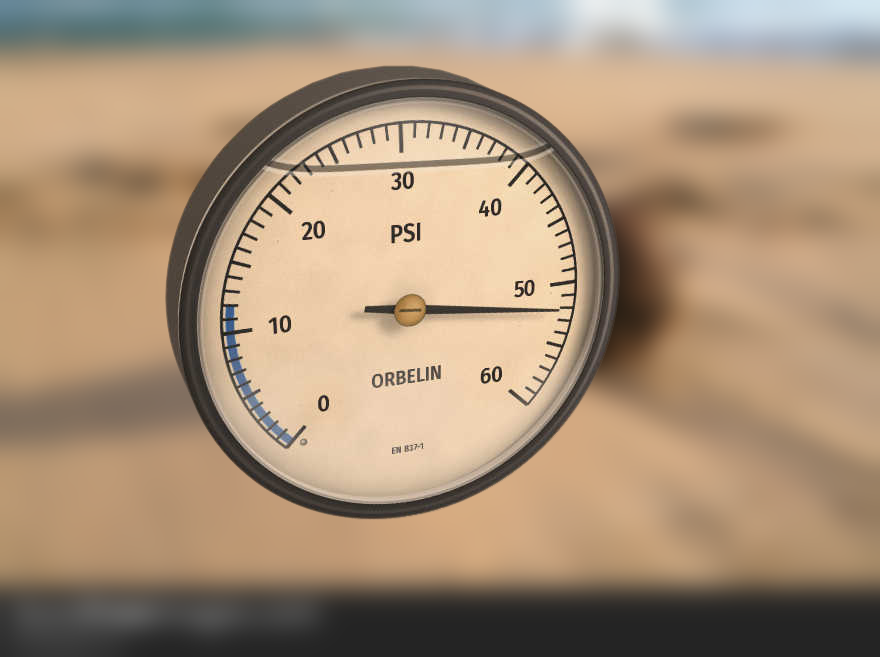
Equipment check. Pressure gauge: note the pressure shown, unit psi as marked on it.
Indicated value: 52 psi
